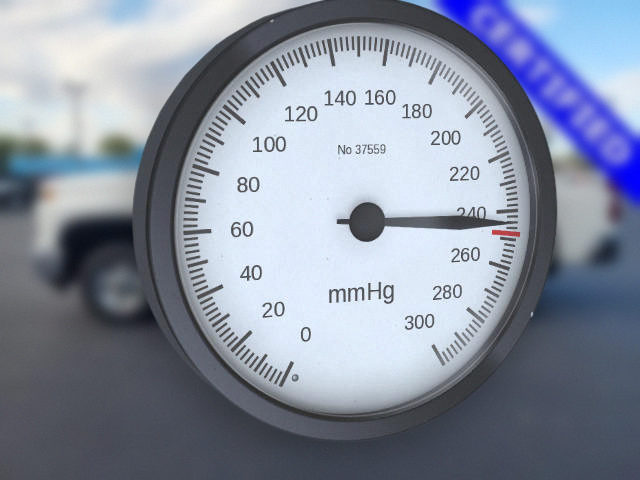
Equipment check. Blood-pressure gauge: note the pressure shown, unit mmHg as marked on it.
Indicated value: 244 mmHg
